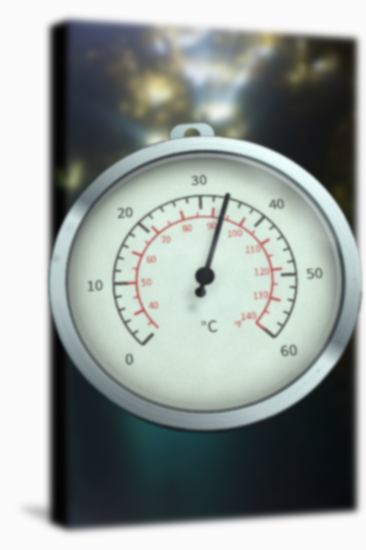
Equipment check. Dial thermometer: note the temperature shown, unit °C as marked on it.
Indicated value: 34 °C
